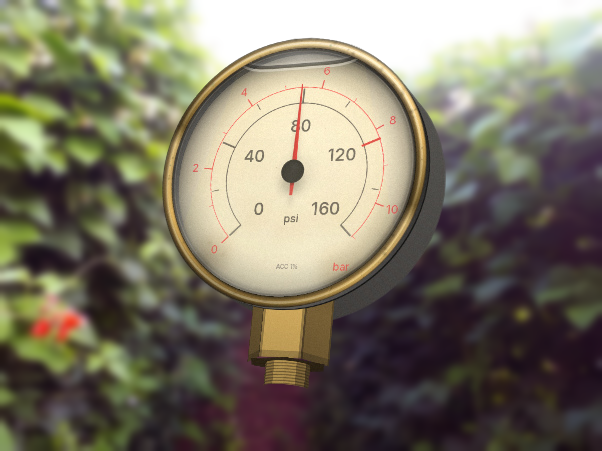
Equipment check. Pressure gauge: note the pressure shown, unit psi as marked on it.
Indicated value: 80 psi
